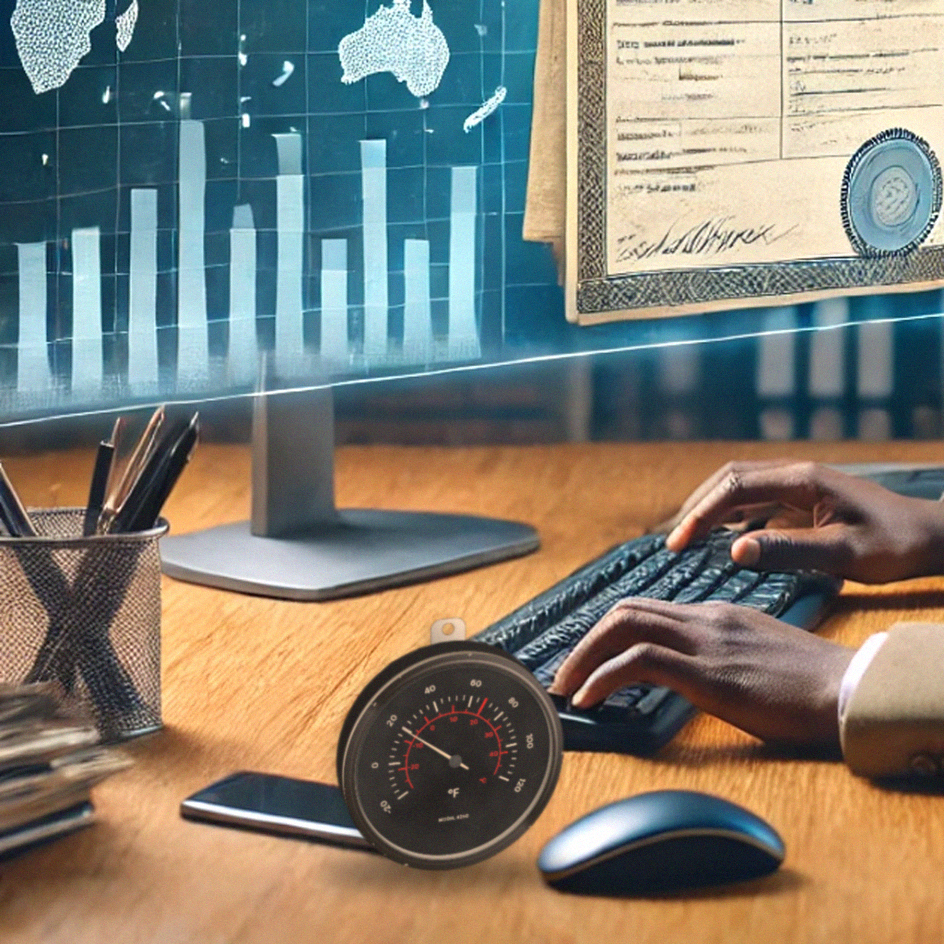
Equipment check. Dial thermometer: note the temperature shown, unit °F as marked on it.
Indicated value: 20 °F
